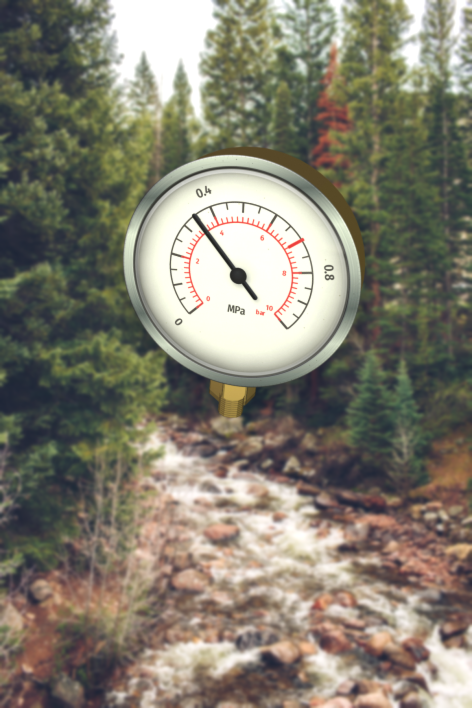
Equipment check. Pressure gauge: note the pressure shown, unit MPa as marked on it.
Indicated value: 0.35 MPa
